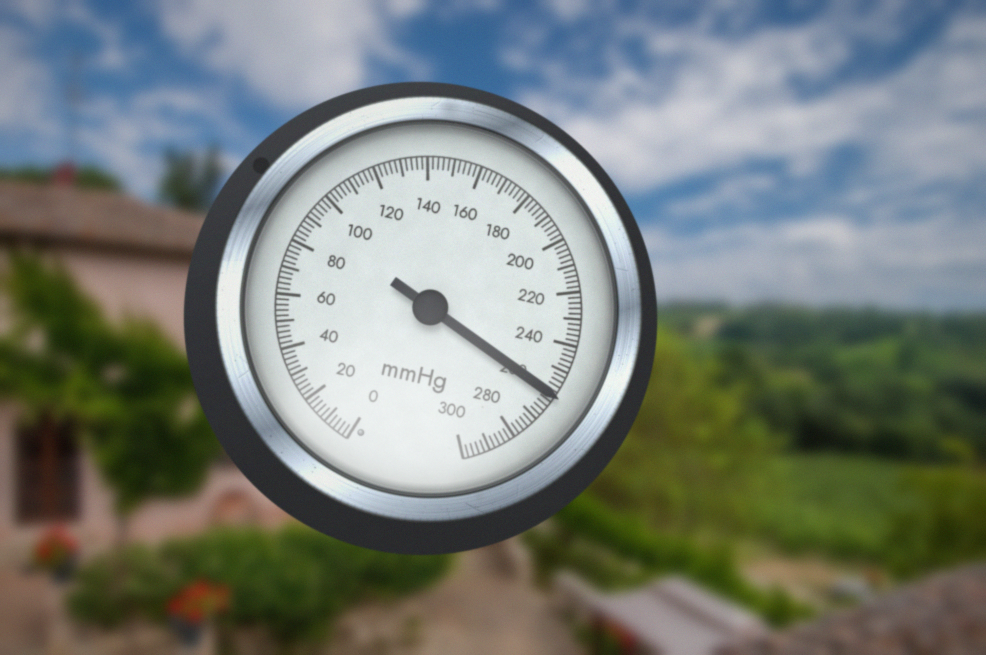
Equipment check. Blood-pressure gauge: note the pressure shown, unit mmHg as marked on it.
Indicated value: 260 mmHg
